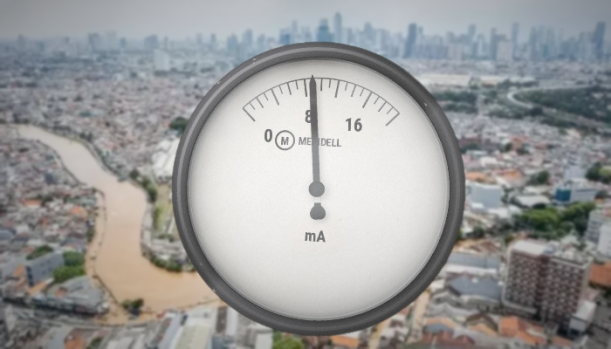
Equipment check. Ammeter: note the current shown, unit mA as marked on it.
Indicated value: 9 mA
